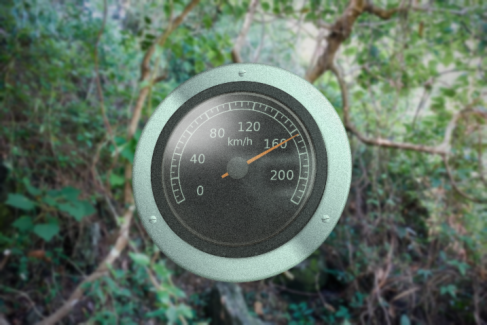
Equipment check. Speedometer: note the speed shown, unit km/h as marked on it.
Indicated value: 165 km/h
